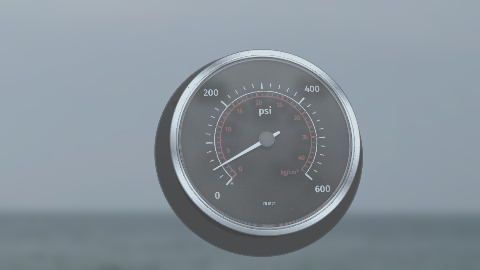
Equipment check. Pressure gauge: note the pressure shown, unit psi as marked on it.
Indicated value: 40 psi
